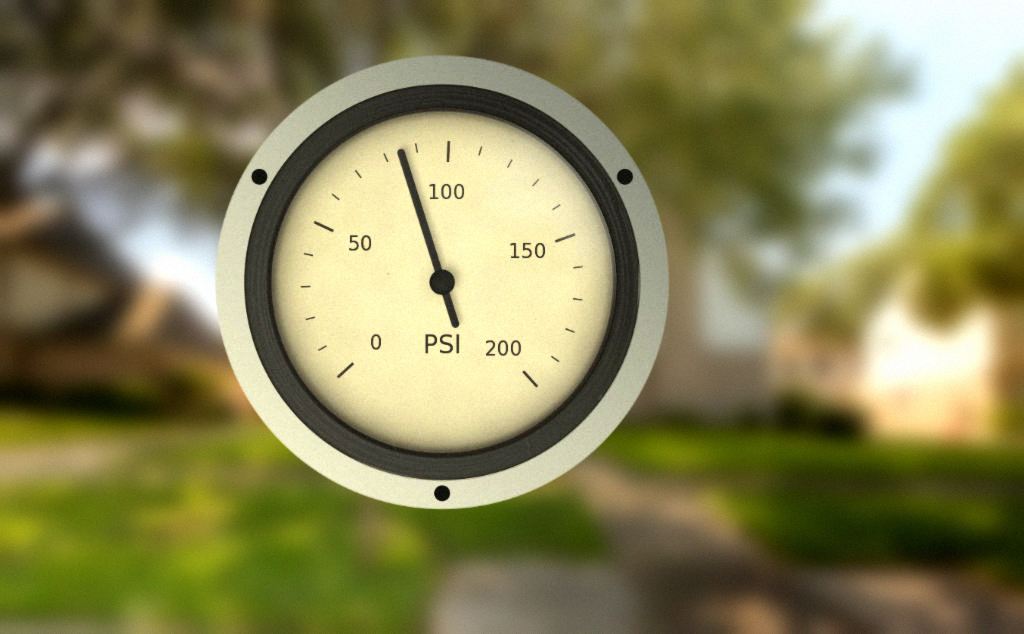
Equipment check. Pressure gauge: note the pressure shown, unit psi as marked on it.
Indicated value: 85 psi
